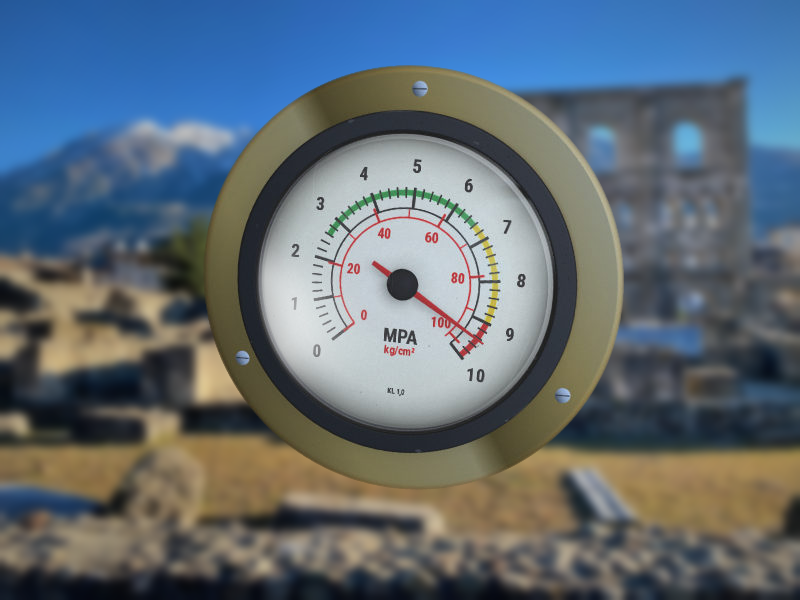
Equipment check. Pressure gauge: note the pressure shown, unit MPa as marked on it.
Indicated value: 9.4 MPa
